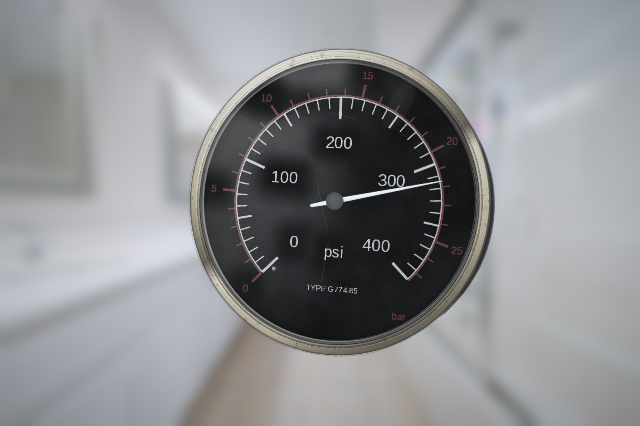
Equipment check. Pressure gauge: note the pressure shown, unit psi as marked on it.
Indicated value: 315 psi
